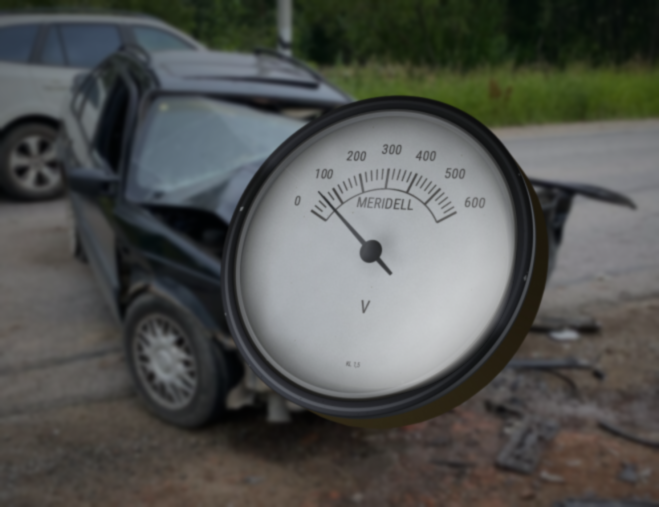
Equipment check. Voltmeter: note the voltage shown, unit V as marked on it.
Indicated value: 60 V
